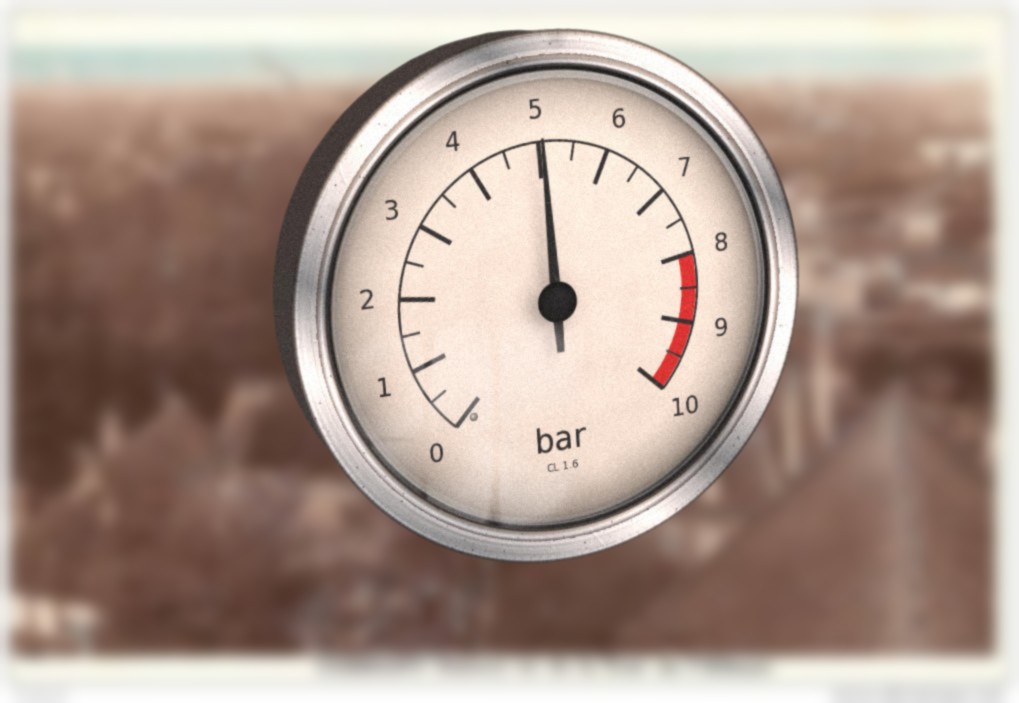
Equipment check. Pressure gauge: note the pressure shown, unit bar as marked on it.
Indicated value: 5 bar
